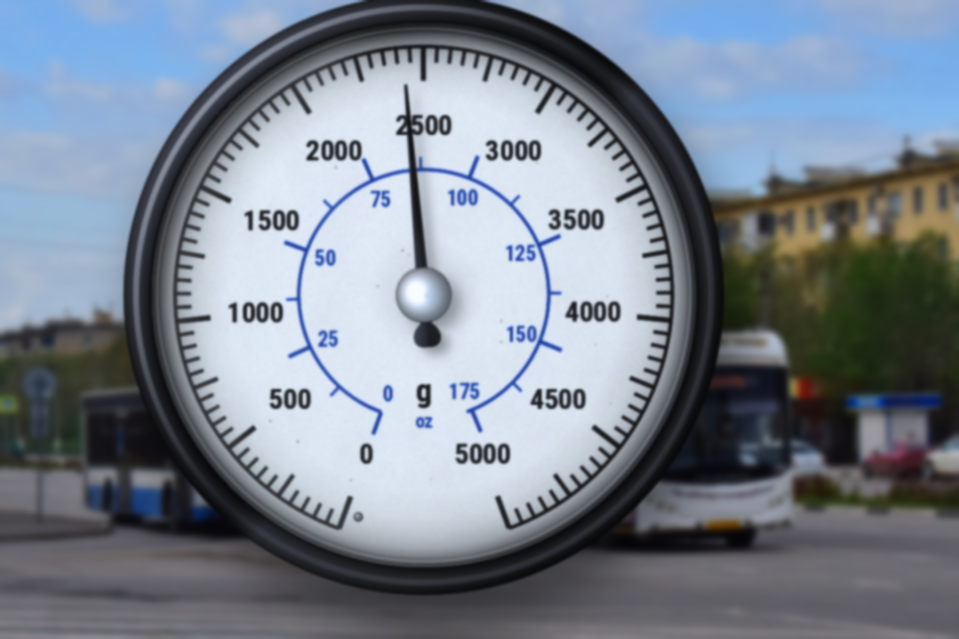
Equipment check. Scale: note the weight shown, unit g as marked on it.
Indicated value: 2425 g
